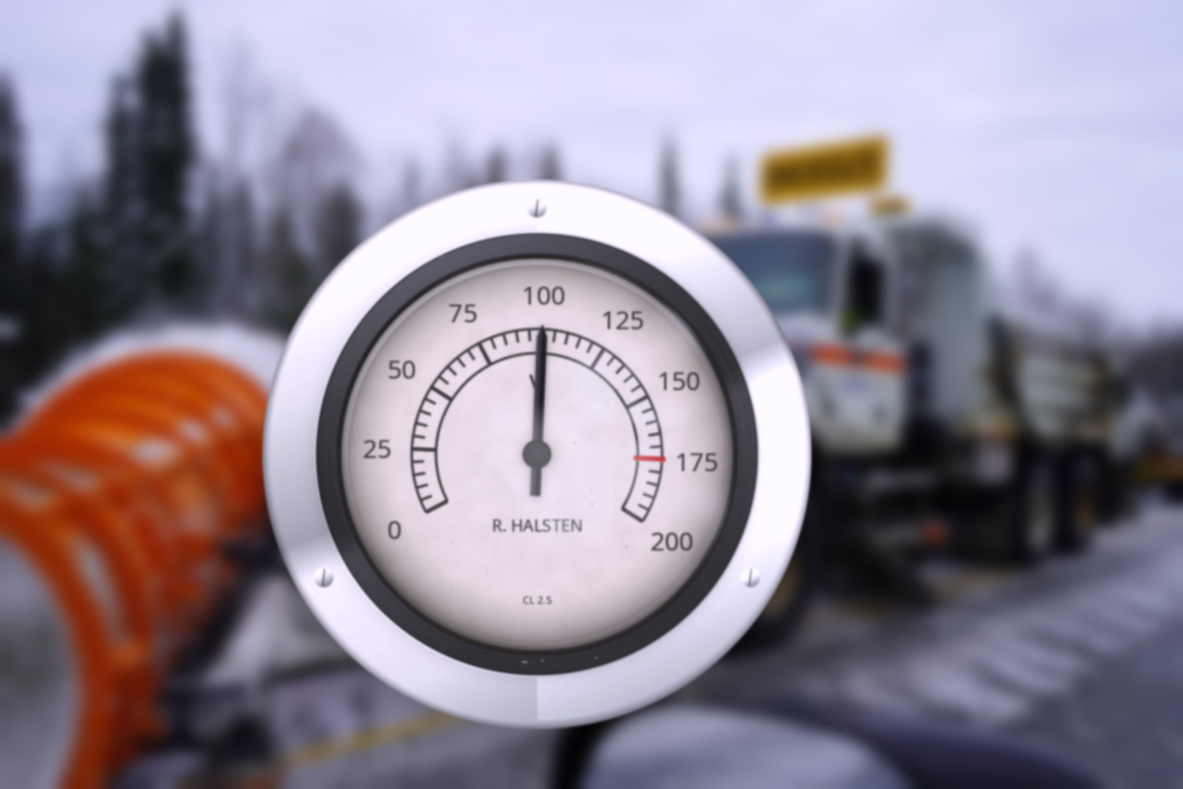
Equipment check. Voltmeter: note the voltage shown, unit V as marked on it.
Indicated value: 100 V
